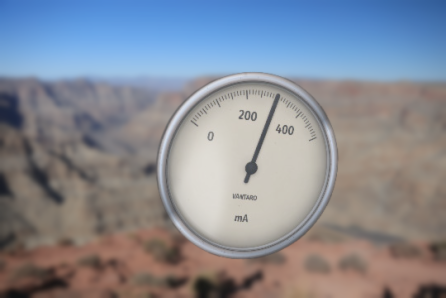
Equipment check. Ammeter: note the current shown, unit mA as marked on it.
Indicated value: 300 mA
